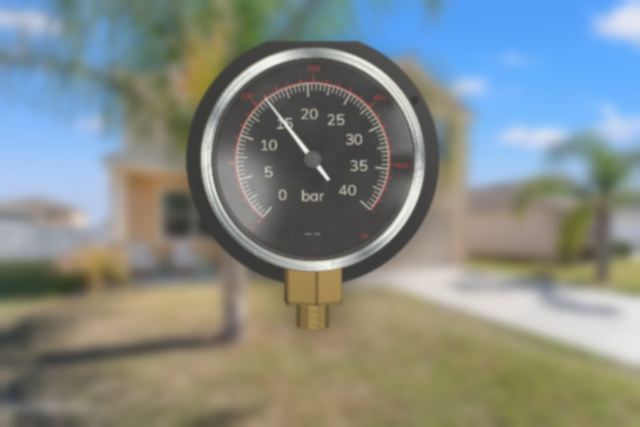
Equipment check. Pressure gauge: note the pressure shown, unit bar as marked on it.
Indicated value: 15 bar
